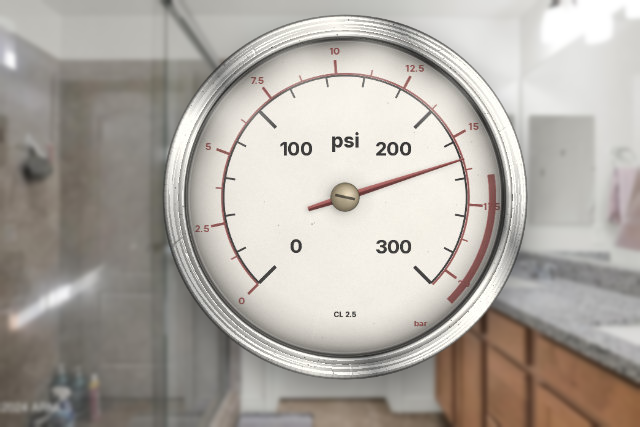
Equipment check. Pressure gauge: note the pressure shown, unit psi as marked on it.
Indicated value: 230 psi
